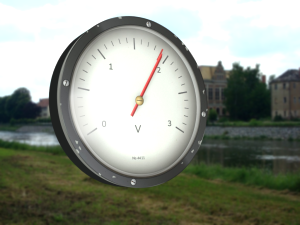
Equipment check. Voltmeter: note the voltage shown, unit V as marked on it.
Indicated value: 1.9 V
